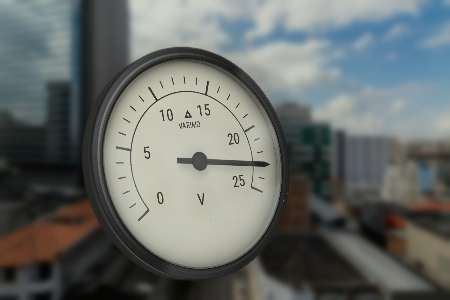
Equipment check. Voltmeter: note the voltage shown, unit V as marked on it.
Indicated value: 23 V
